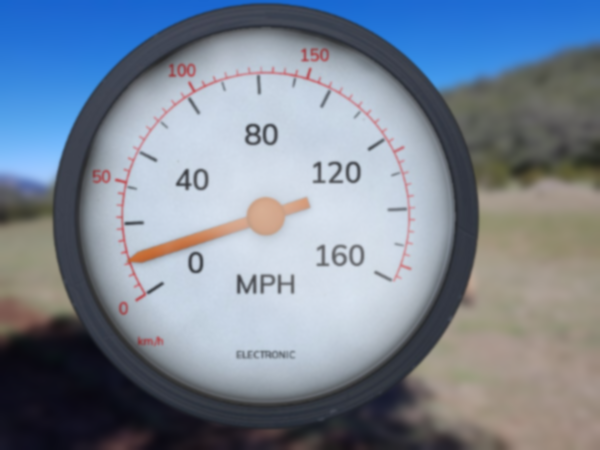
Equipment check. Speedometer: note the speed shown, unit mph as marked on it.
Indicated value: 10 mph
